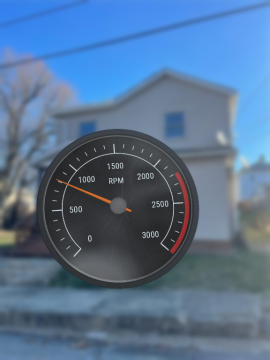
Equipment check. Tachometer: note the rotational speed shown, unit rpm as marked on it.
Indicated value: 800 rpm
